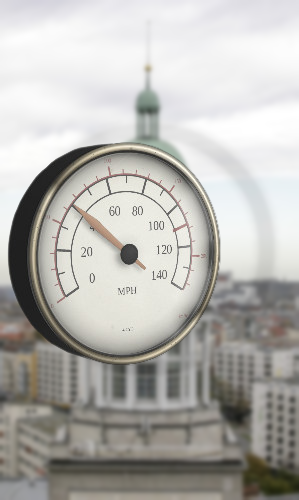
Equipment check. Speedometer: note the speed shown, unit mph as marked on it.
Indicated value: 40 mph
